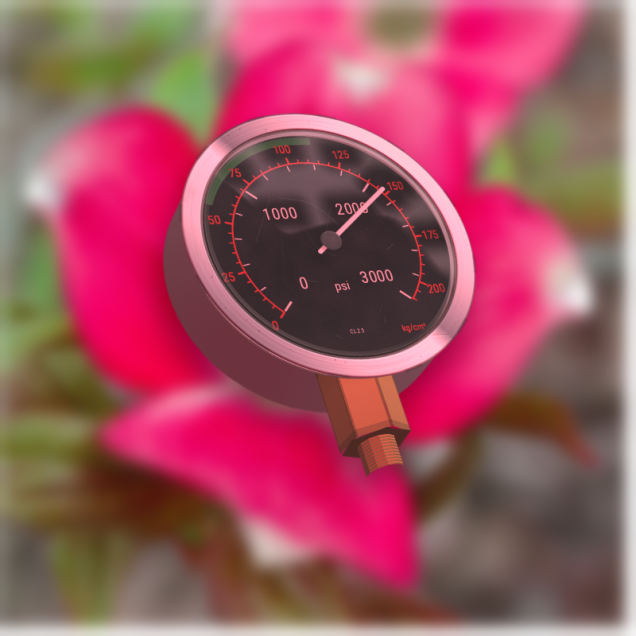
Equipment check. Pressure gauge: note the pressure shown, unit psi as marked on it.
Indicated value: 2100 psi
